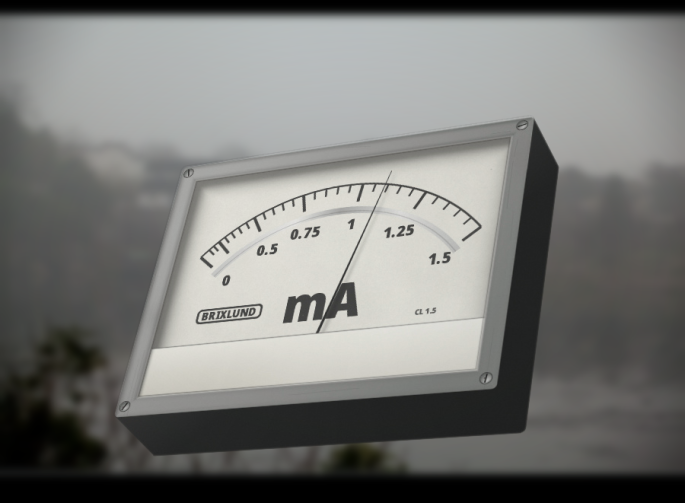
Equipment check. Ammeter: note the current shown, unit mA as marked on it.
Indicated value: 1.1 mA
